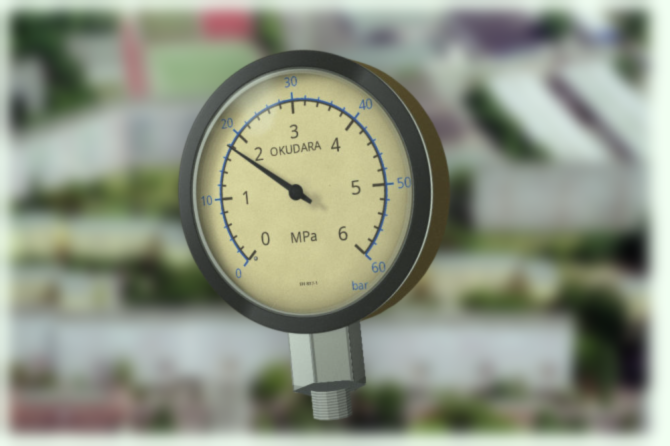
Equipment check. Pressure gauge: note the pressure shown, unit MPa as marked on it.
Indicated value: 1.8 MPa
